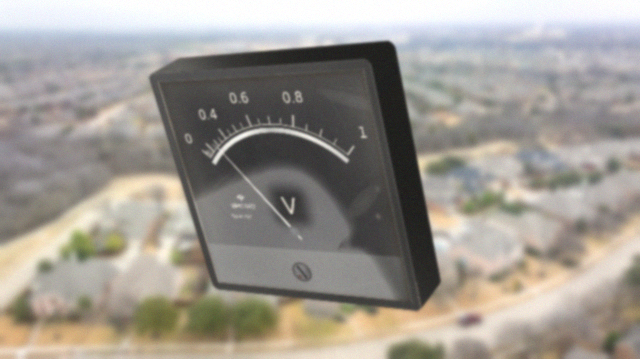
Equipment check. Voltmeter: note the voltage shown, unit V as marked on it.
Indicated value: 0.3 V
